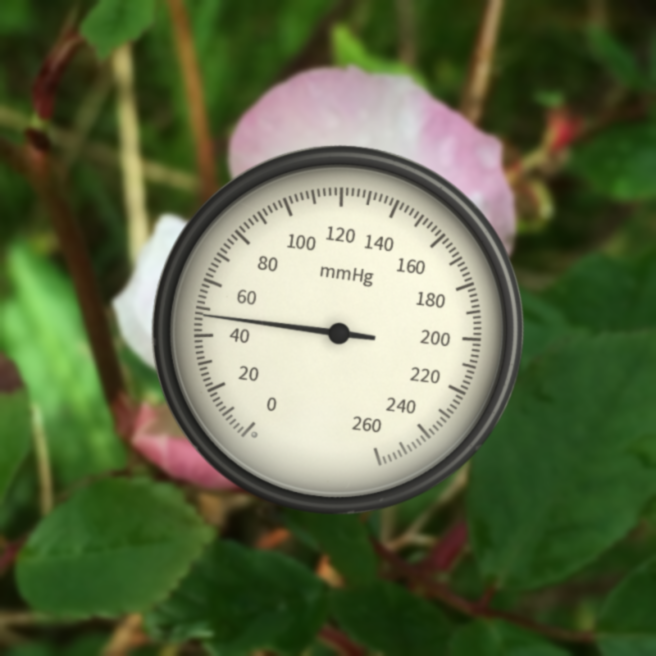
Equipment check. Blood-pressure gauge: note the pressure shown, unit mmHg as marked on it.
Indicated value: 48 mmHg
